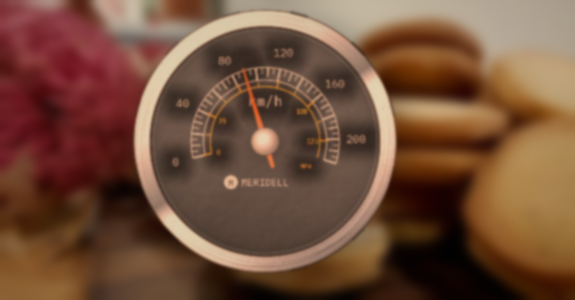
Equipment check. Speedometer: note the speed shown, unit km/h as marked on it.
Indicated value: 90 km/h
